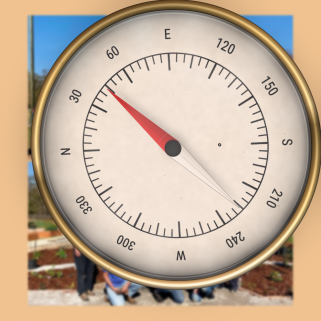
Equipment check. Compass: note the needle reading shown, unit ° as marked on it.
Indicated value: 45 °
